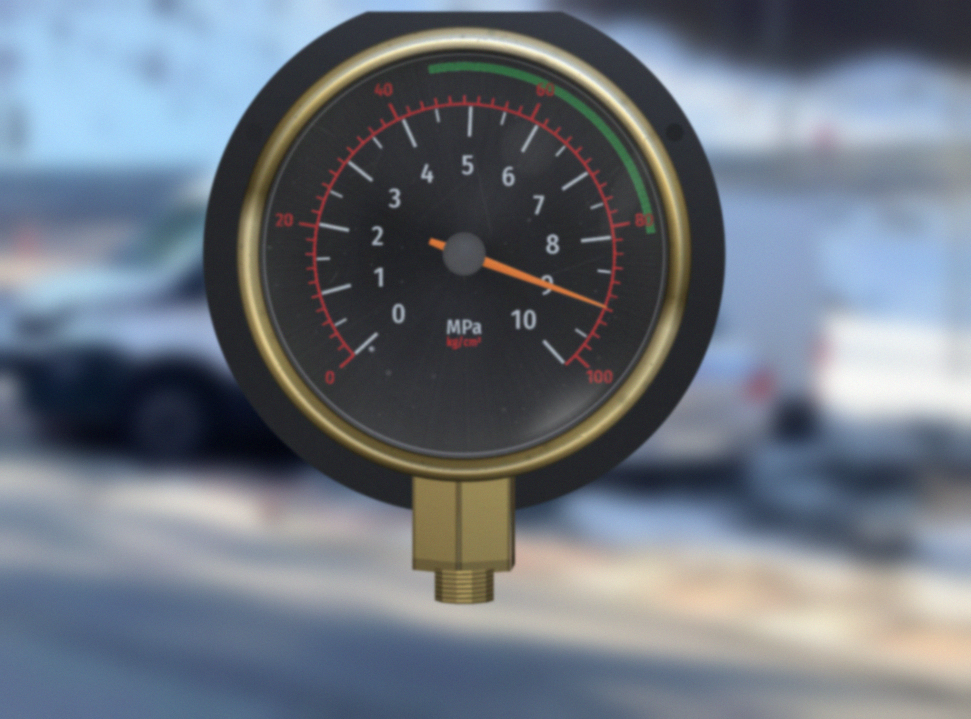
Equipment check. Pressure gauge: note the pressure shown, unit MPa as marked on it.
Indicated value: 9 MPa
